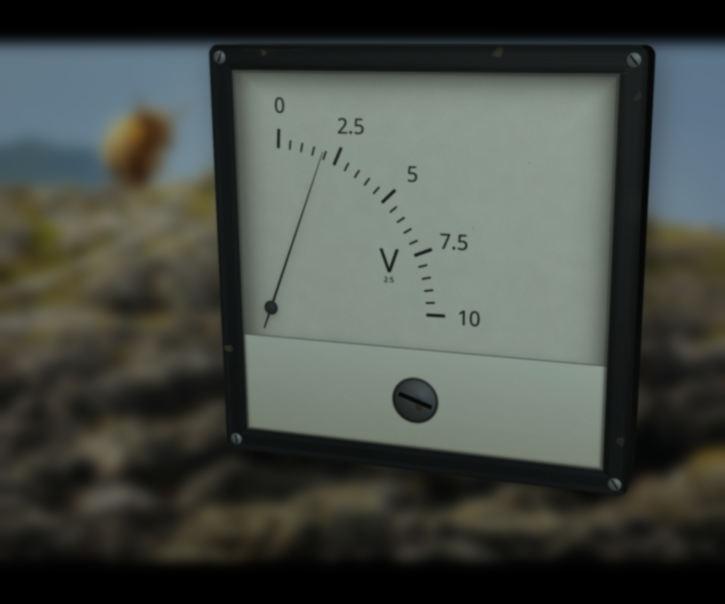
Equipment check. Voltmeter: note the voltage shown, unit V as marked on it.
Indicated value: 2 V
